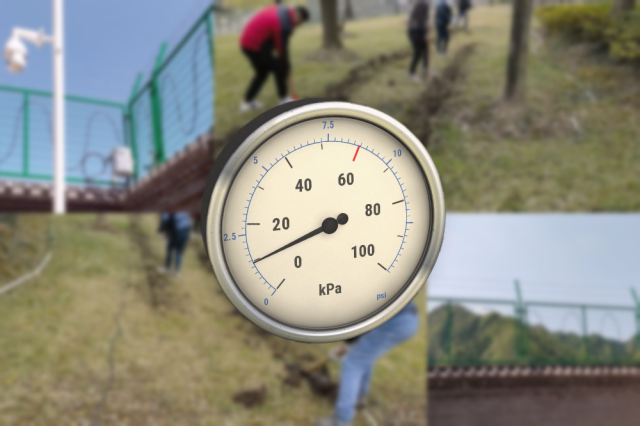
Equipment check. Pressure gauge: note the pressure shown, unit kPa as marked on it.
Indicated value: 10 kPa
